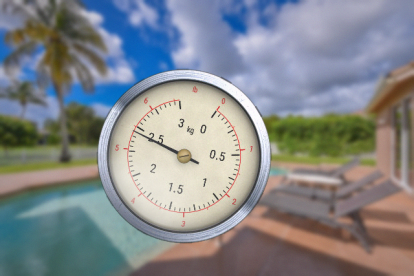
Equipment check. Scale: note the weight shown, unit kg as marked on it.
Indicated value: 2.45 kg
